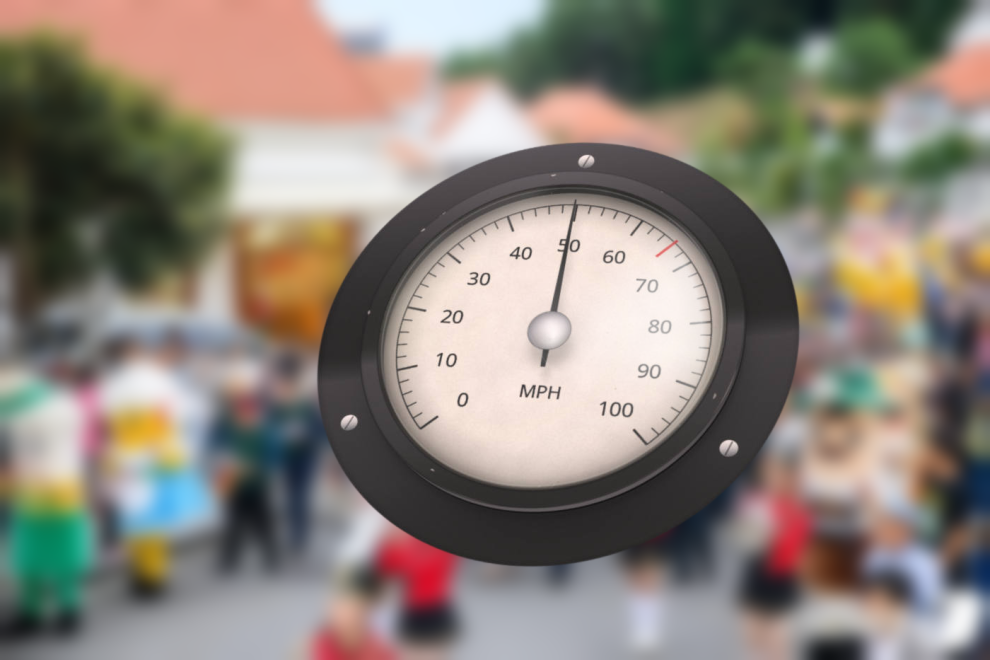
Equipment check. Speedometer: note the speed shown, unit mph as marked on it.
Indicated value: 50 mph
